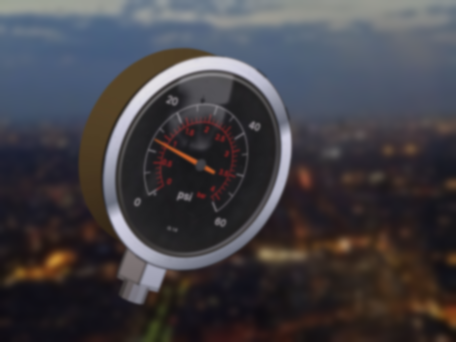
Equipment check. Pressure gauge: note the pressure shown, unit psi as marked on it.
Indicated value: 12.5 psi
